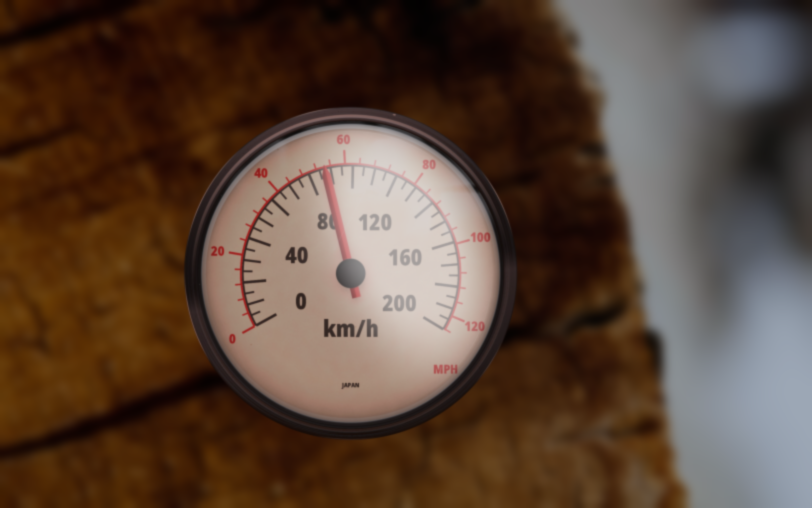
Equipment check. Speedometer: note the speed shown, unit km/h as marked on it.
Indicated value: 87.5 km/h
